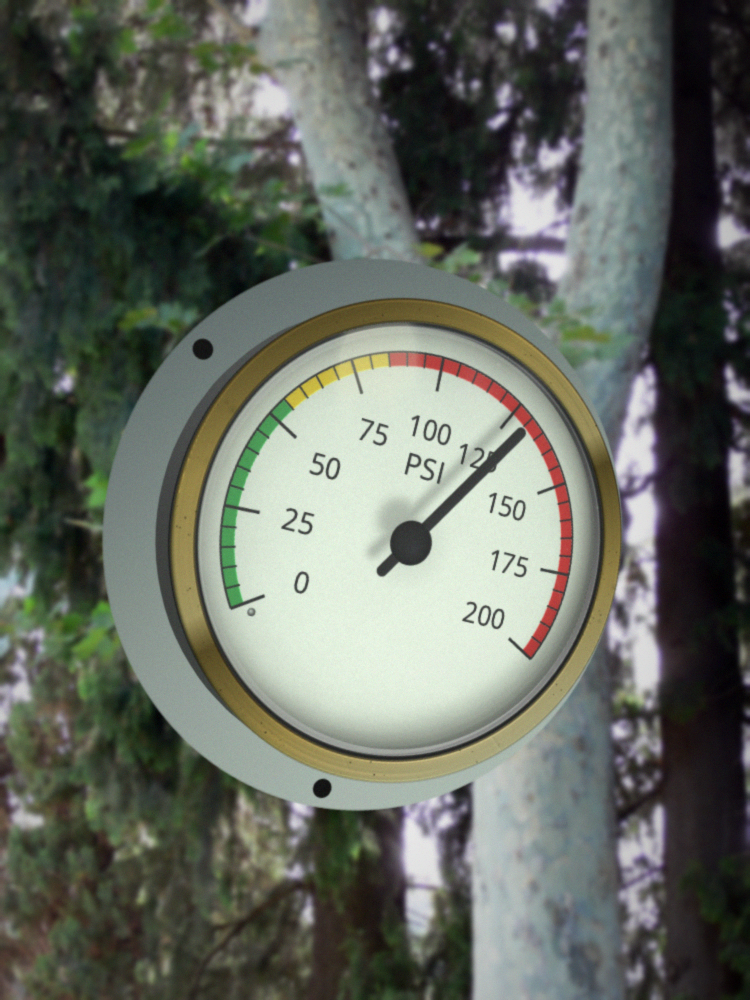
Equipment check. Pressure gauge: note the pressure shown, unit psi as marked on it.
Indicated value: 130 psi
